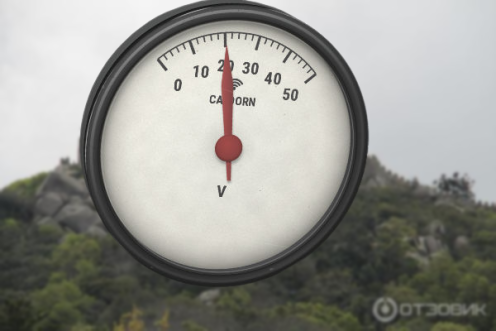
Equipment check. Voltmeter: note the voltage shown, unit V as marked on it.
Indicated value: 20 V
